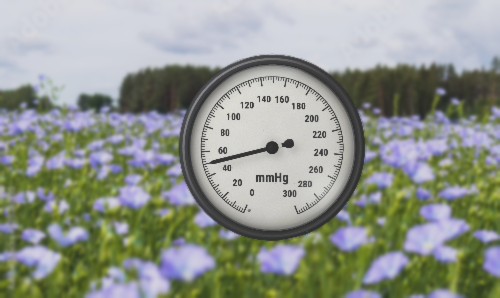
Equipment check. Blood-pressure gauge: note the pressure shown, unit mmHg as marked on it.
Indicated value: 50 mmHg
